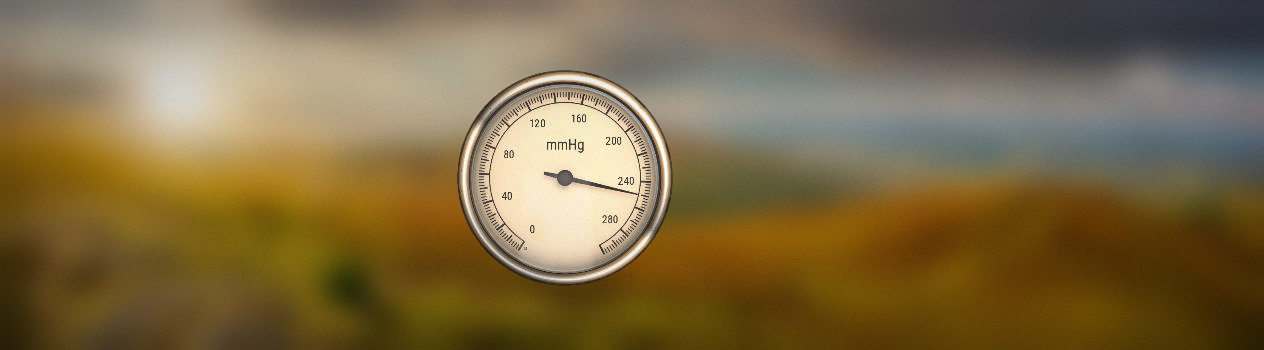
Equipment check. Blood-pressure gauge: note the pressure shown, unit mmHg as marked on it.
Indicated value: 250 mmHg
